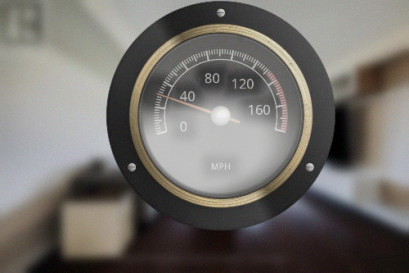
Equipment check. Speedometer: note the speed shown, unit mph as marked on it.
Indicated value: 30 mph
